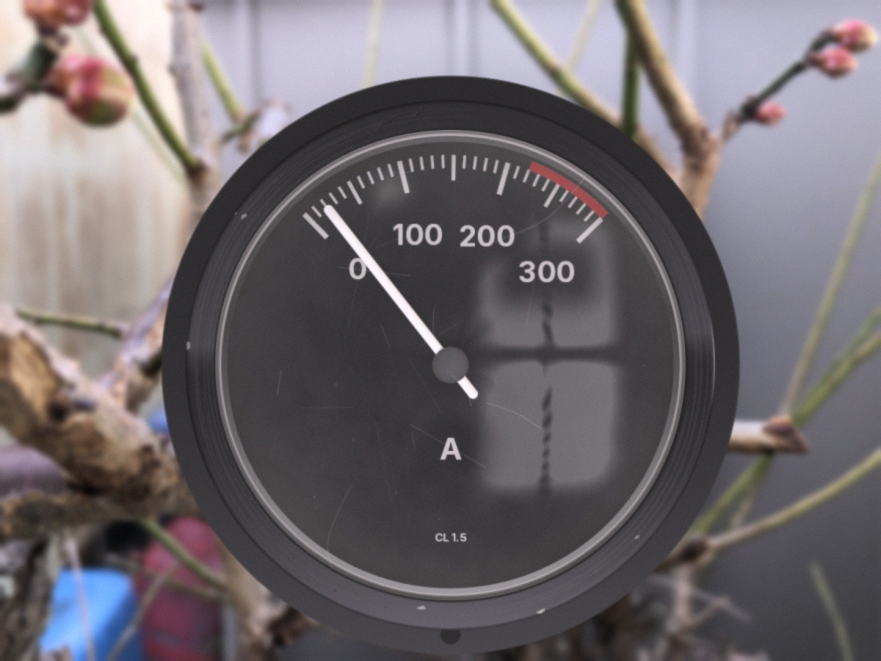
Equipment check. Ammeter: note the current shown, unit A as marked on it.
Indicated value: 20 A
